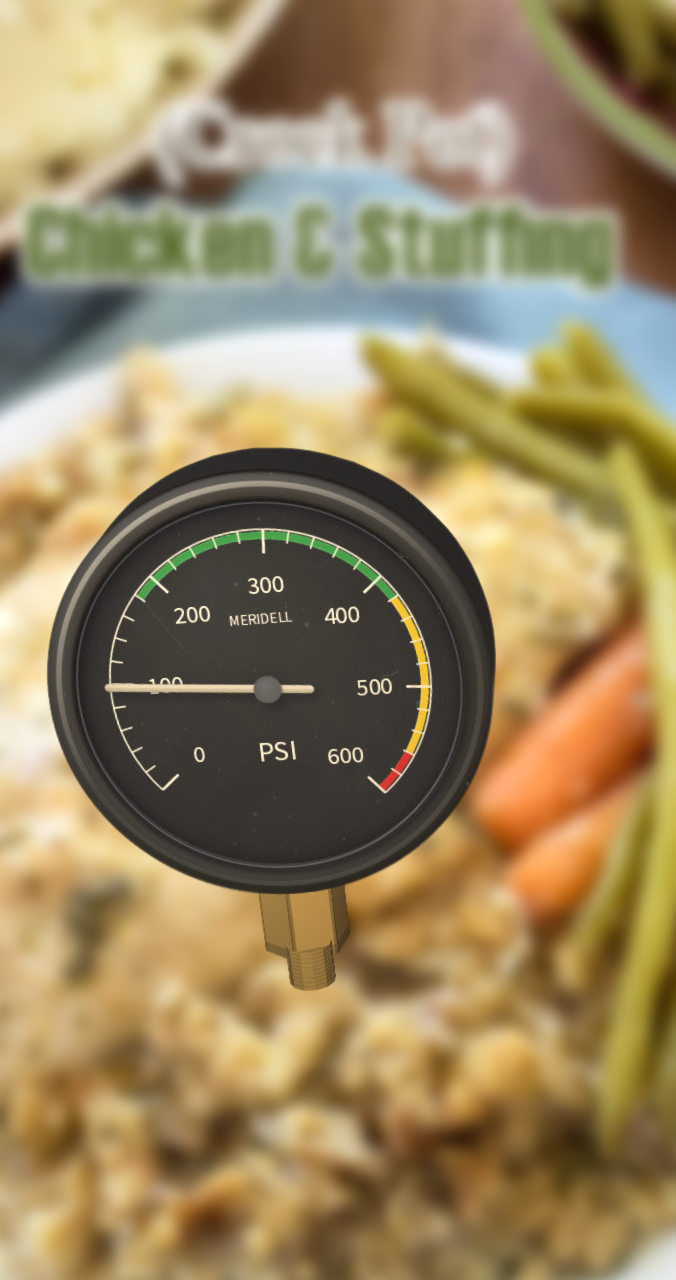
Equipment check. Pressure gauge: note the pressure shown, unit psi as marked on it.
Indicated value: 100 psi
